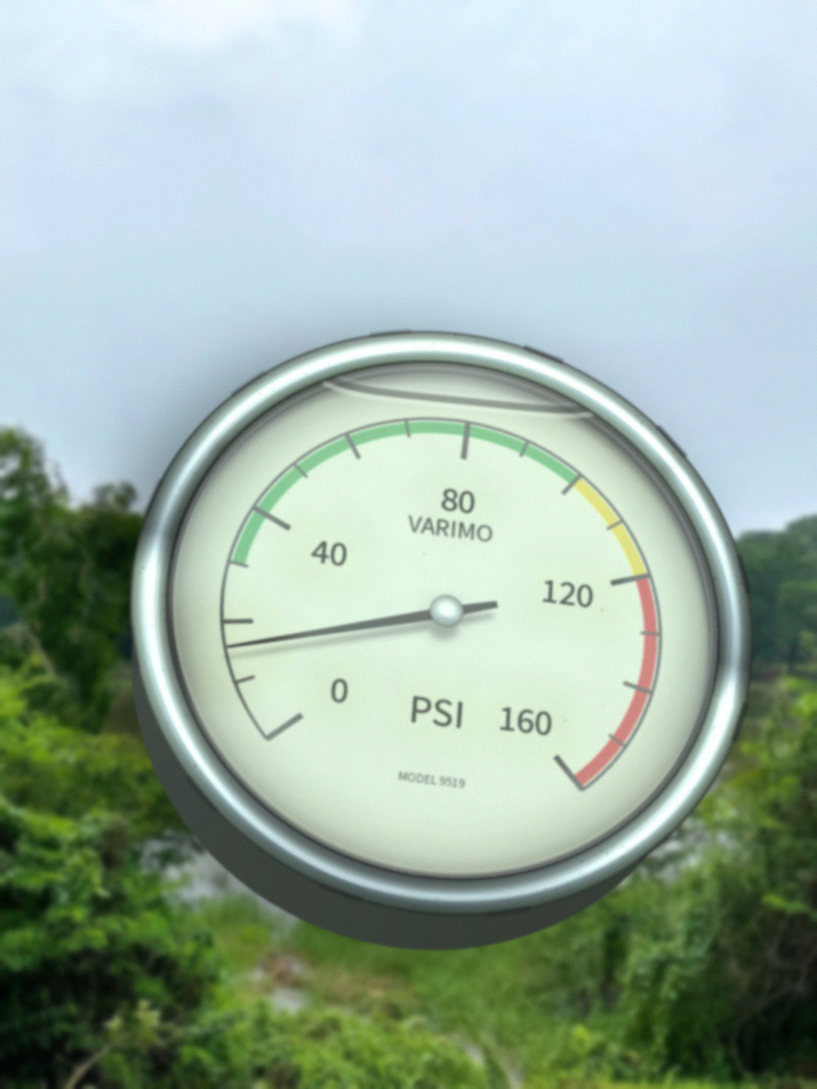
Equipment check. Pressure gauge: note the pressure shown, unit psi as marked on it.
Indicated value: 15 psi
